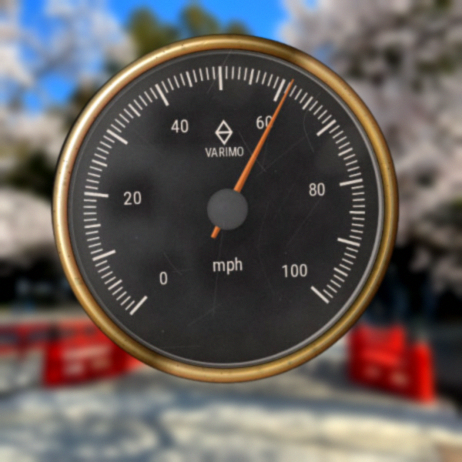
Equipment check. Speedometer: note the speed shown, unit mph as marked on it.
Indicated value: 61 mph
